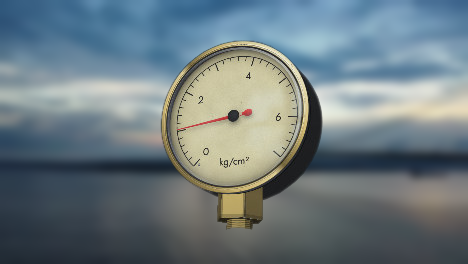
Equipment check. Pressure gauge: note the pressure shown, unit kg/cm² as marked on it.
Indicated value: 1 kg/cm²
